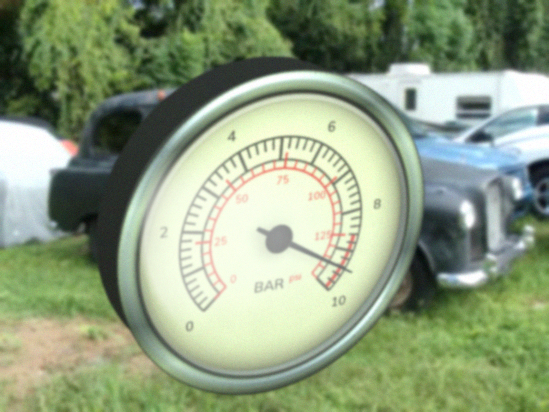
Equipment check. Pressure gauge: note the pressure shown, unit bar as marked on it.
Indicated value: 9.4 bar
